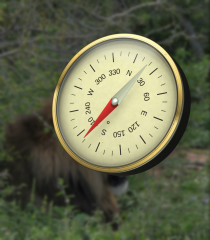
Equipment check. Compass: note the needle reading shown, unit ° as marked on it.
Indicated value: 200 °
